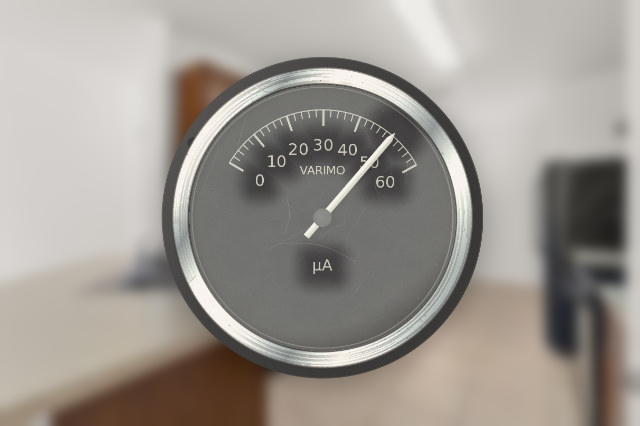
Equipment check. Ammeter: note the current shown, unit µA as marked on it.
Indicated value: 50 µA
